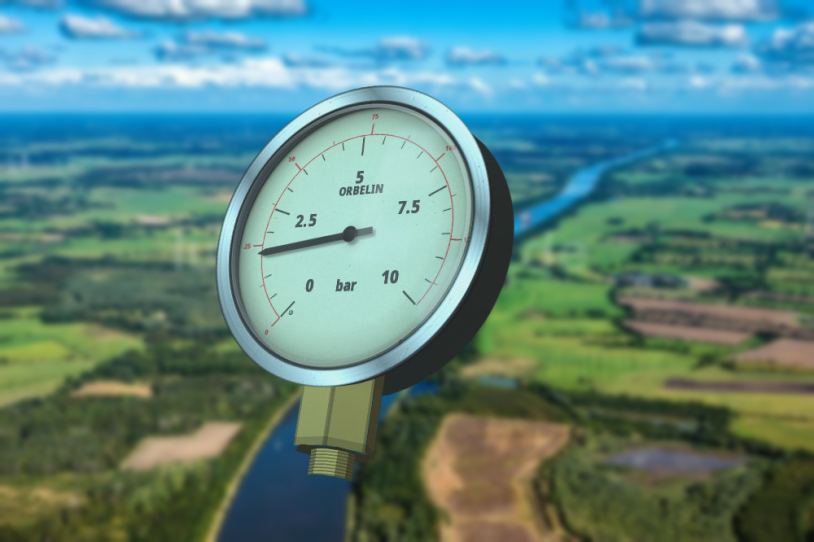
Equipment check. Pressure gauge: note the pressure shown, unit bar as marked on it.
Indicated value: 1.5 bar
